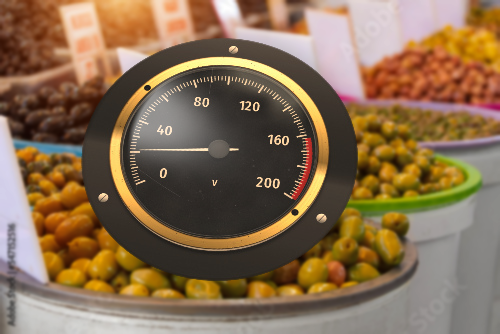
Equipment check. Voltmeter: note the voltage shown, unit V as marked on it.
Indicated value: 20 V
